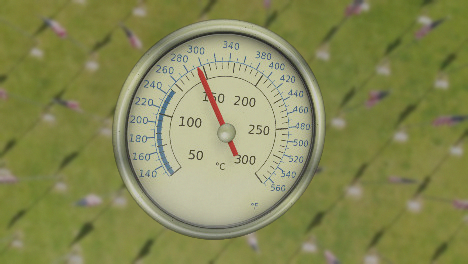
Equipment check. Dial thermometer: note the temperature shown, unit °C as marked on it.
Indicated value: 145 °C
